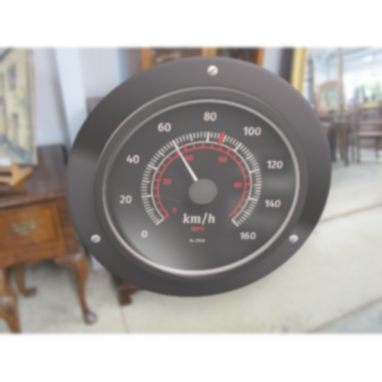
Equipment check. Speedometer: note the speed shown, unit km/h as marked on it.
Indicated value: 60 km/h
